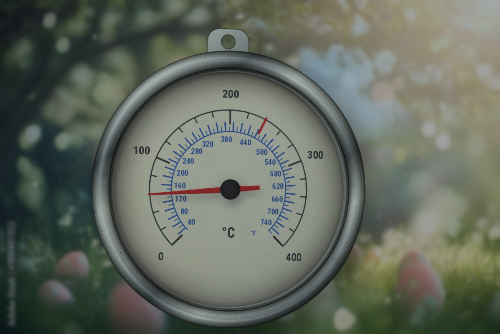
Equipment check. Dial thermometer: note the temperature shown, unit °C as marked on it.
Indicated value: 60 °C
